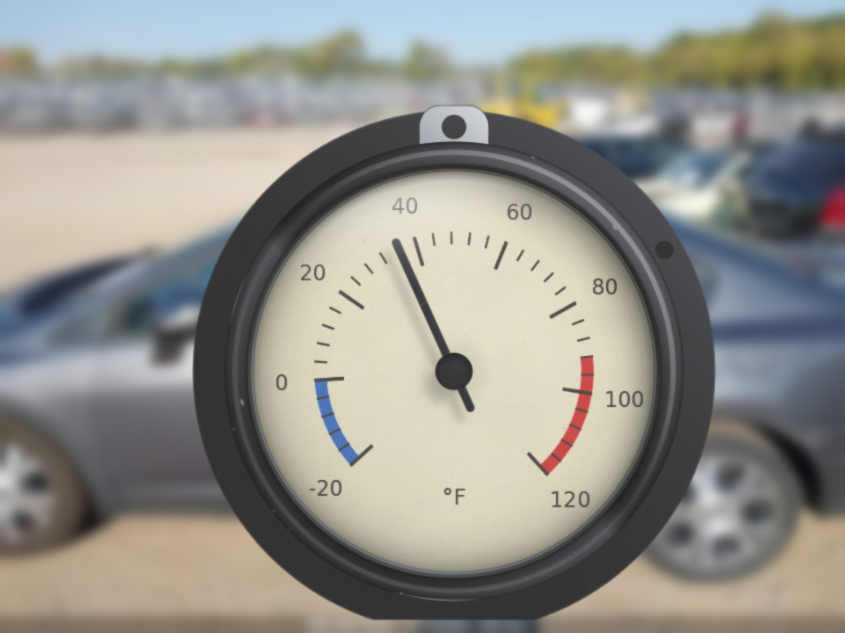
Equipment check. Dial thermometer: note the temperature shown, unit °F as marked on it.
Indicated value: 36 °F
